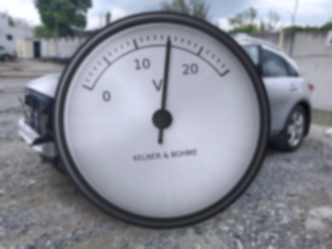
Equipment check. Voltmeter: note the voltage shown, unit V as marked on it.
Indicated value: 15 V
